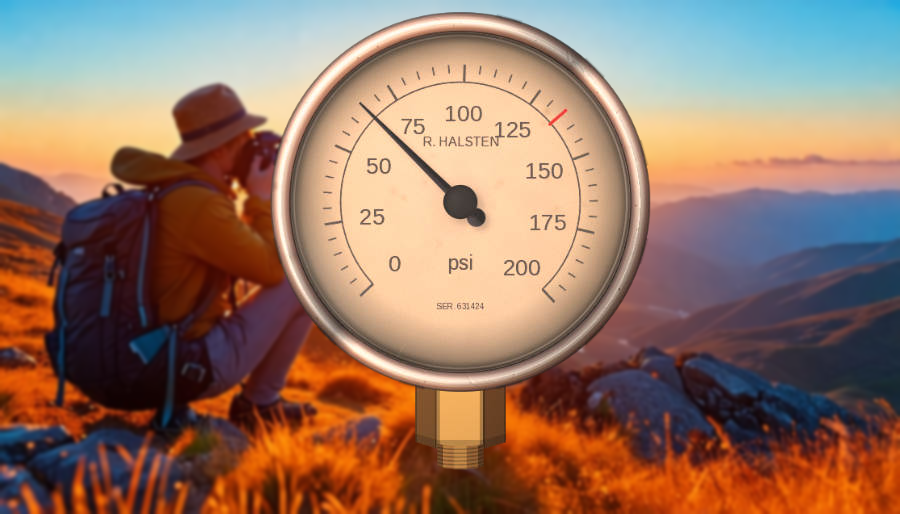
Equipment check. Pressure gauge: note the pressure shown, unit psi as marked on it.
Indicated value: 65 psi
